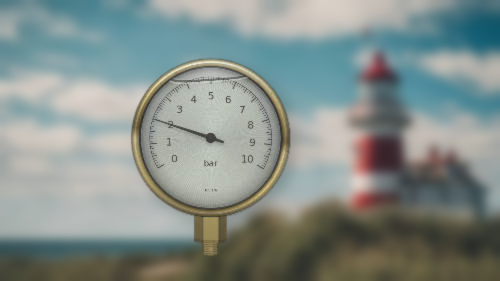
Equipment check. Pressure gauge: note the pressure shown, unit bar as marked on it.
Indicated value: 2 bar
